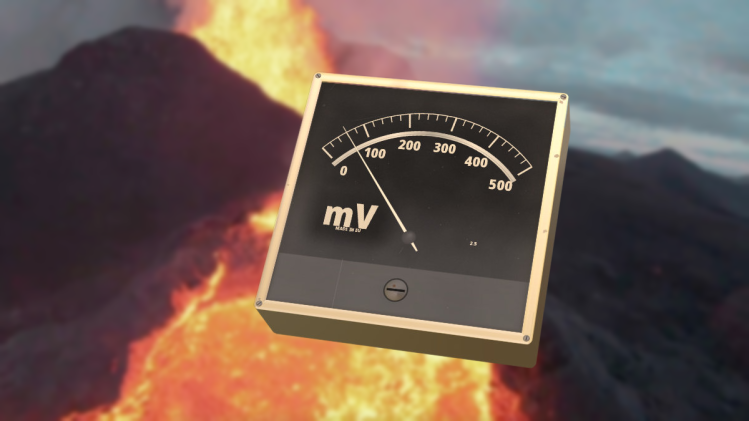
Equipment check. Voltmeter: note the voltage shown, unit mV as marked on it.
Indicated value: 60 mV
